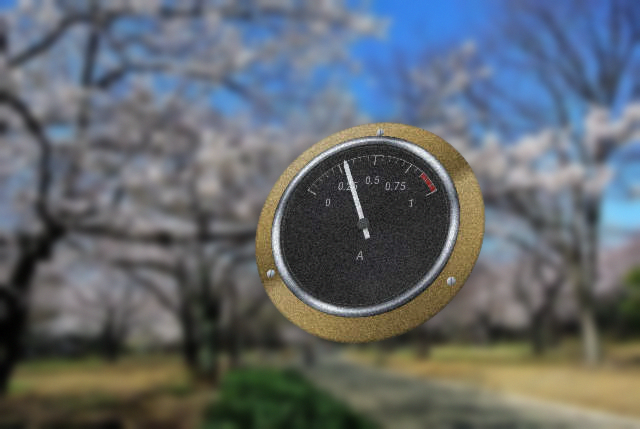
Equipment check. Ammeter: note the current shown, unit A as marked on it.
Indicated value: 0.3 A
